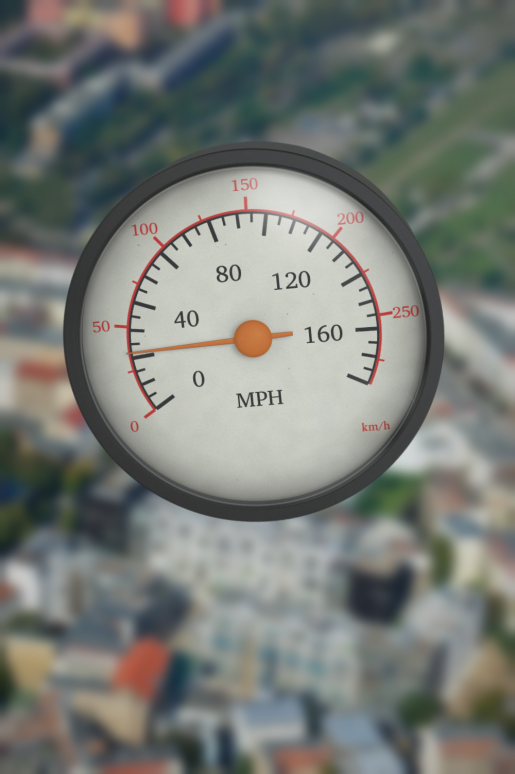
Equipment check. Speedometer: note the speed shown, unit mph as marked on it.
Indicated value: 22.5 mph
